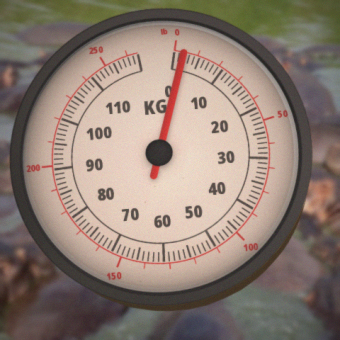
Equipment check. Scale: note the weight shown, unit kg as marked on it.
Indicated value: 2 kg
